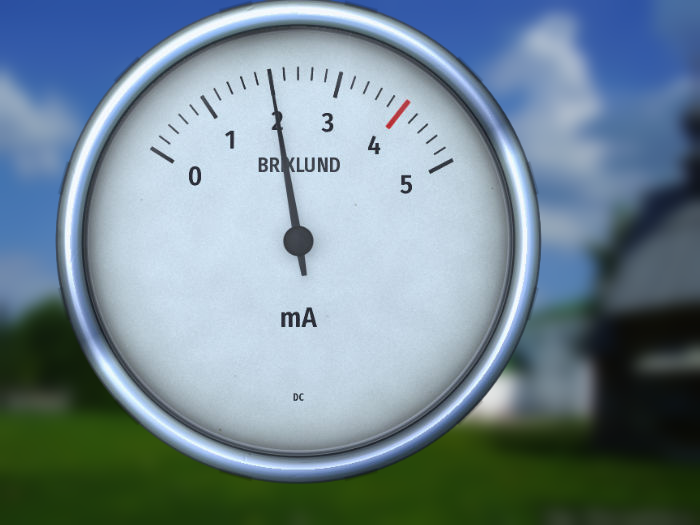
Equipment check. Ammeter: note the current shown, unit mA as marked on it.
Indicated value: 2 mA
